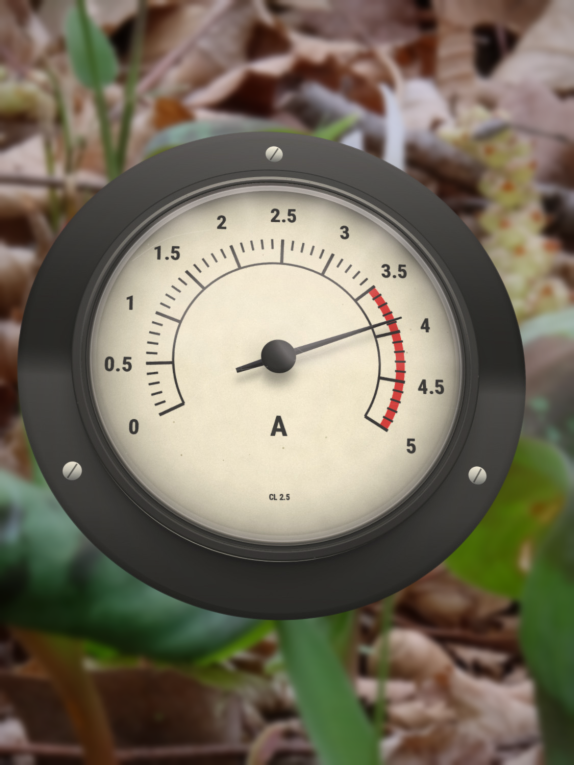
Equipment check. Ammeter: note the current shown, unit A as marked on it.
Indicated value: 3.9 A
